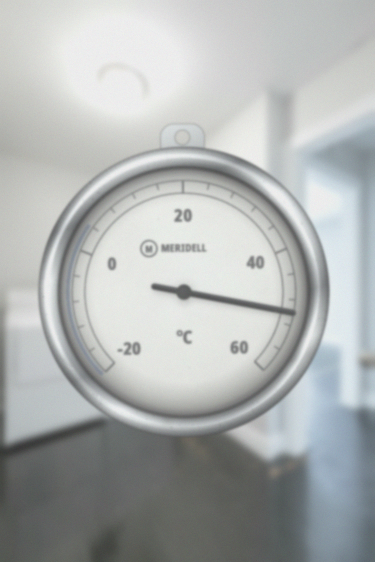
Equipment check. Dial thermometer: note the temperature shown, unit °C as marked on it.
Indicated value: 50 °C
